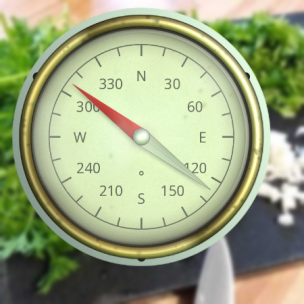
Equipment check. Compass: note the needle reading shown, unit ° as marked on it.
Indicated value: 307.5 °
